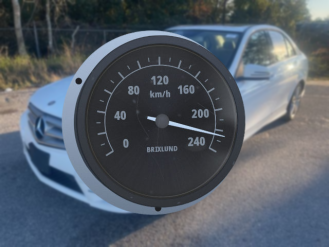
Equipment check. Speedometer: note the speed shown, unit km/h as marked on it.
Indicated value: 225 km/h
